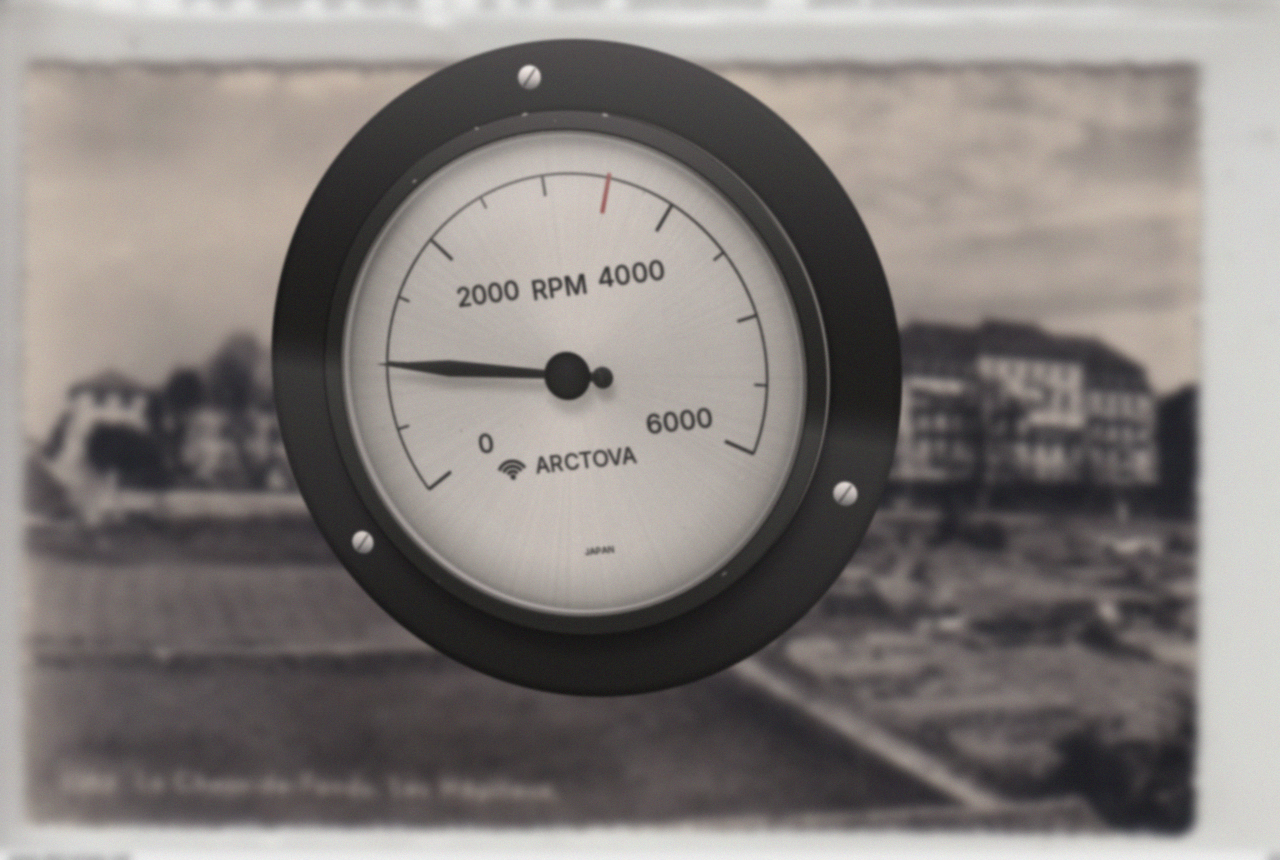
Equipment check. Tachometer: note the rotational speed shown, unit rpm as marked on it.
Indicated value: 1000 rpm
